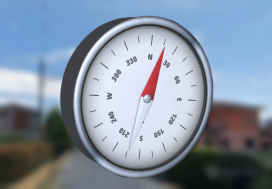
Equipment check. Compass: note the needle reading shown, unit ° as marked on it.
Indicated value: 15 °
